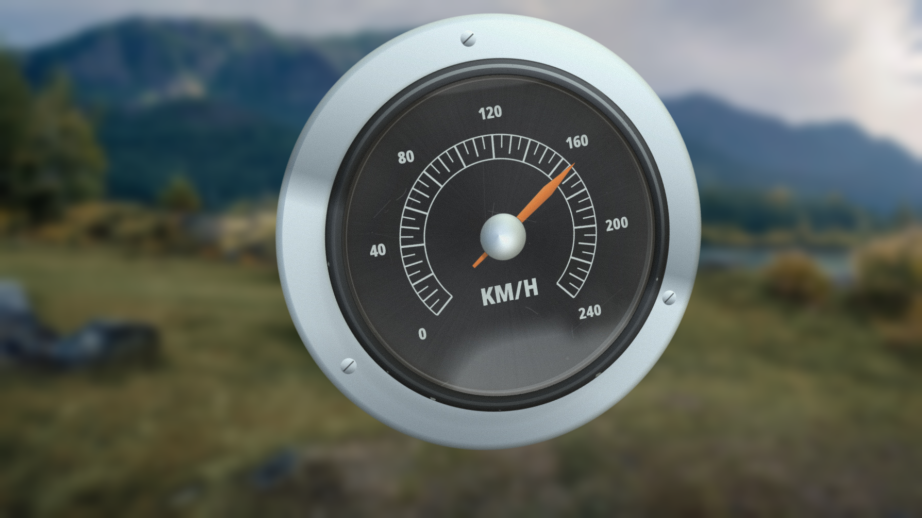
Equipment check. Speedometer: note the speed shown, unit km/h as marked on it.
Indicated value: 165 km/h
